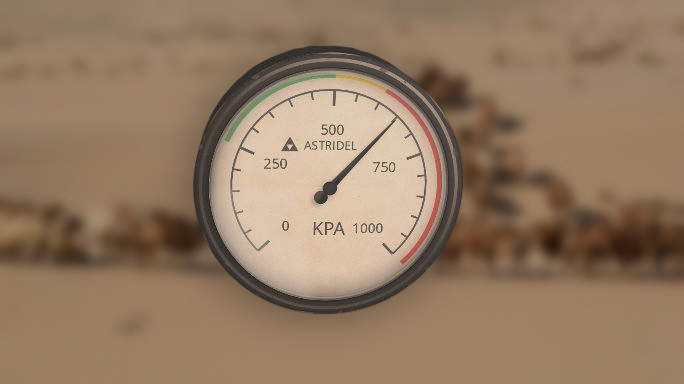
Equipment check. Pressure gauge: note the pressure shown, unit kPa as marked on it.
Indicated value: 650 kPa
